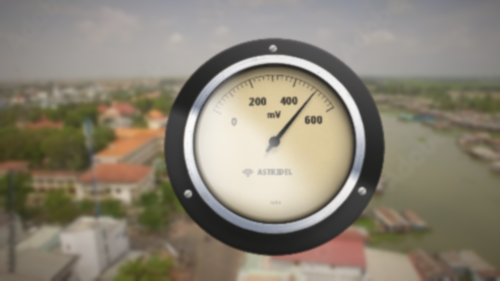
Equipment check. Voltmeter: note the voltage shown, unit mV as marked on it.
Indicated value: 500 mV
